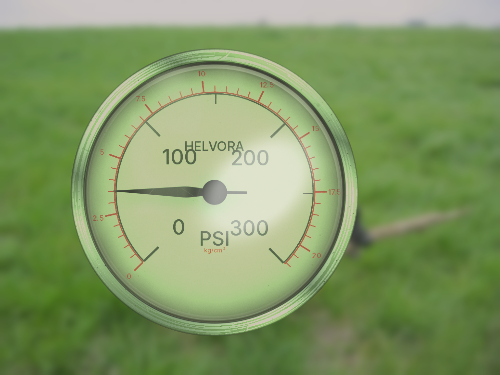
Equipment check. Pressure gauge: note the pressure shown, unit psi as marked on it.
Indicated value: 50 psi
